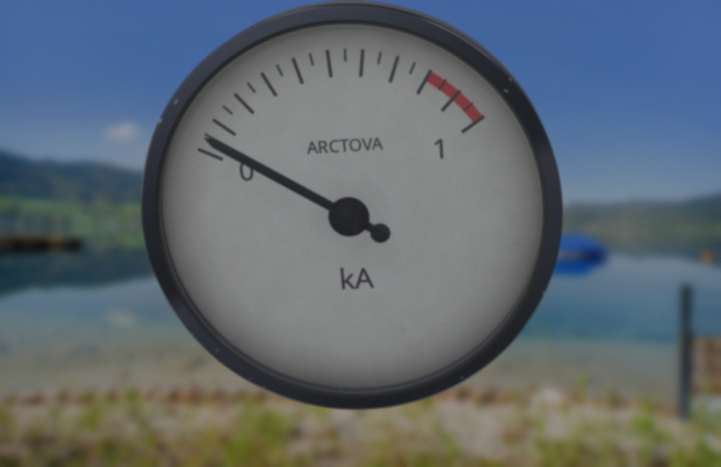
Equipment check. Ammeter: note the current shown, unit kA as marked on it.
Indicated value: 0.05 kA
